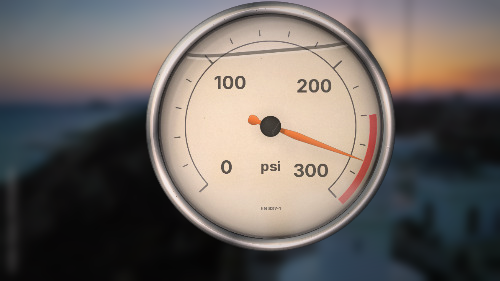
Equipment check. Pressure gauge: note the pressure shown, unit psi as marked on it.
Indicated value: 270 psi
